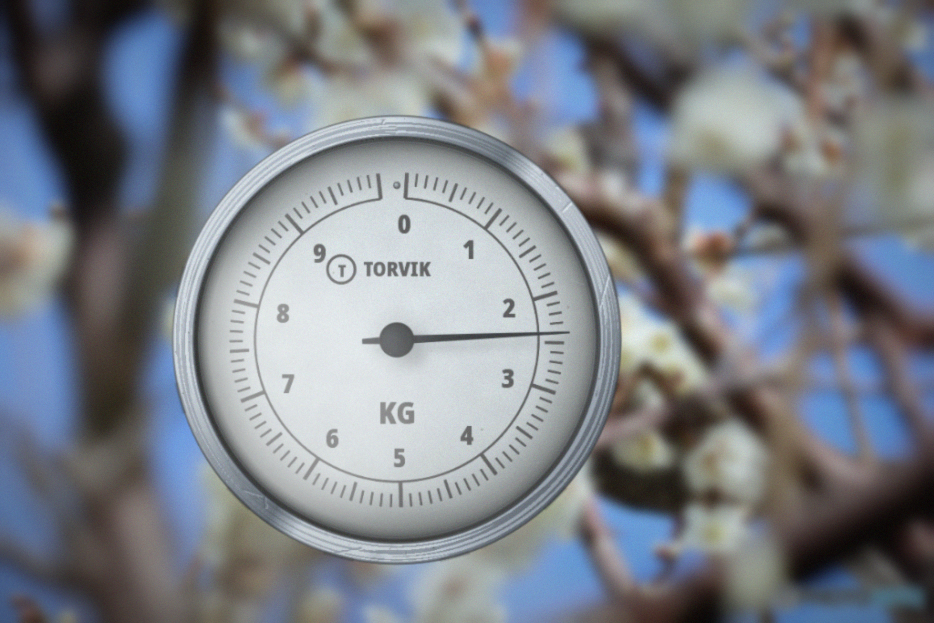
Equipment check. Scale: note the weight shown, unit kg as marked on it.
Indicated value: 2.4 kg
